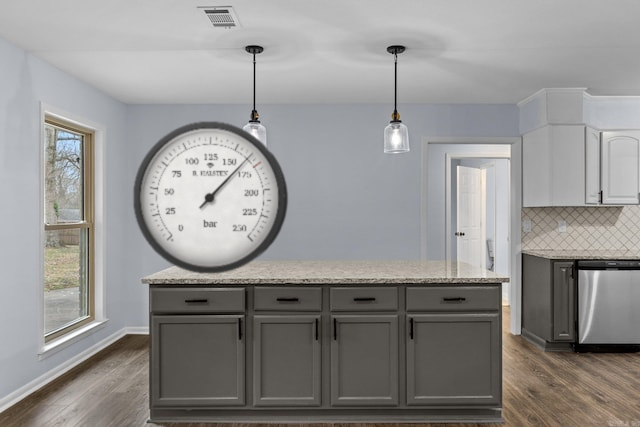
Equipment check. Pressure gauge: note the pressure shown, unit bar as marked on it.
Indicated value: 165 bar
